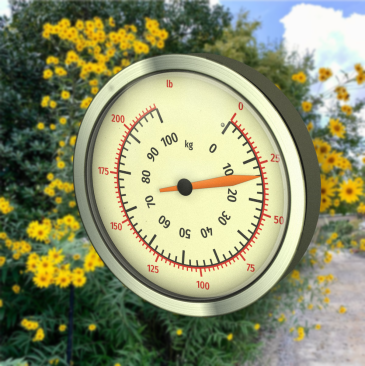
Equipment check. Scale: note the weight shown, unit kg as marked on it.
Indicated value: 14 kg
